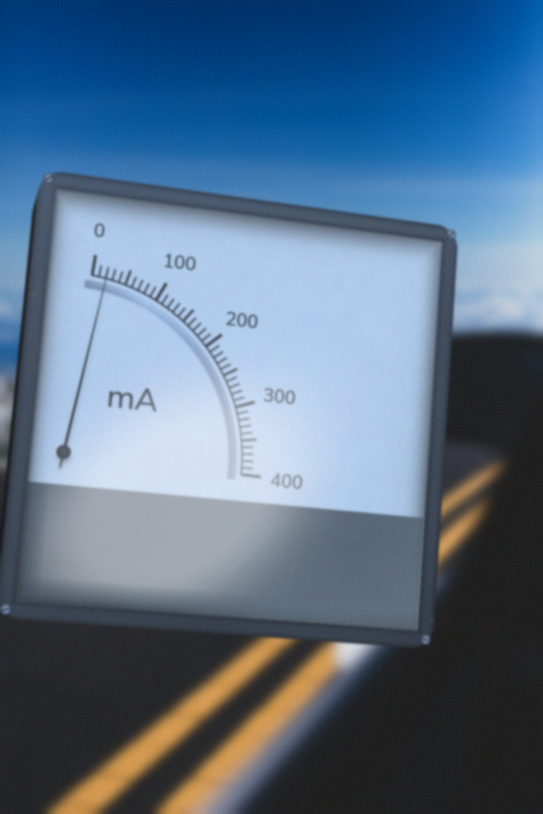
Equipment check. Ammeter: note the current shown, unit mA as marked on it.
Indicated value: 20 mA
